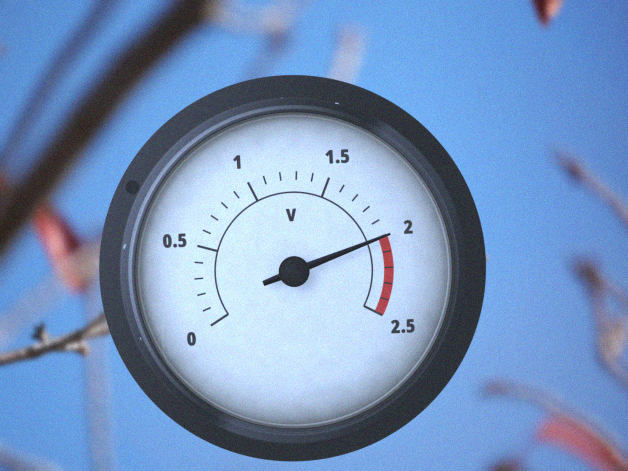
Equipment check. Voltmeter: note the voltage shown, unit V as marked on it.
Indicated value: 2 V
